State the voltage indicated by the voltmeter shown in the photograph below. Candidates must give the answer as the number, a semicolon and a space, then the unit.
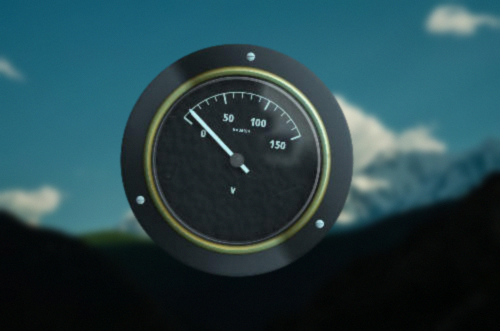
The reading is 10; V
